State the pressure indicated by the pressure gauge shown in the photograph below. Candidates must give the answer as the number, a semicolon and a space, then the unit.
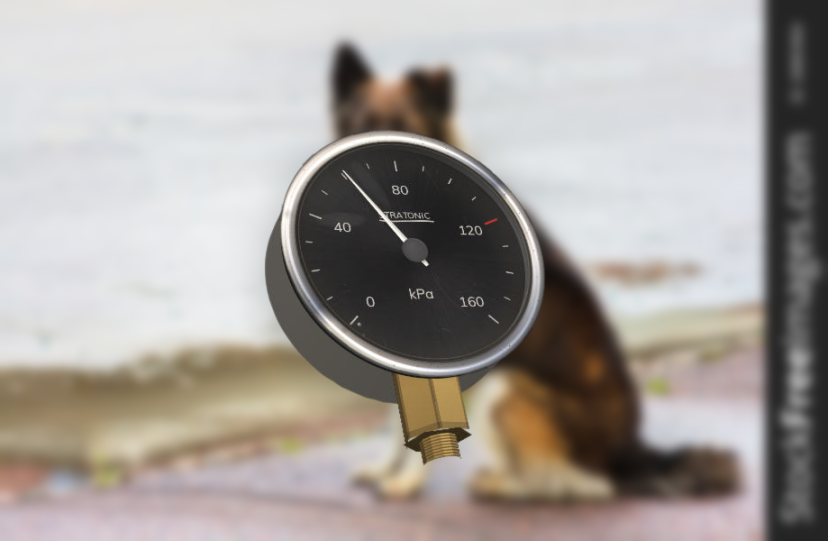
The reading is 60; kPa
